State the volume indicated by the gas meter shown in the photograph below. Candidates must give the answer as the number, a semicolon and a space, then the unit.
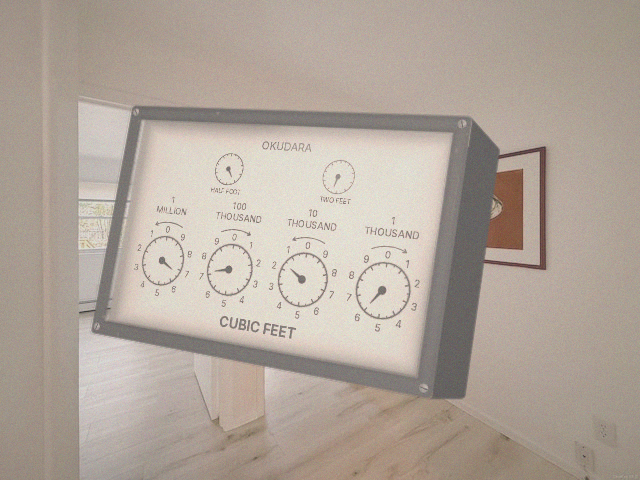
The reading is 671600; ft³
